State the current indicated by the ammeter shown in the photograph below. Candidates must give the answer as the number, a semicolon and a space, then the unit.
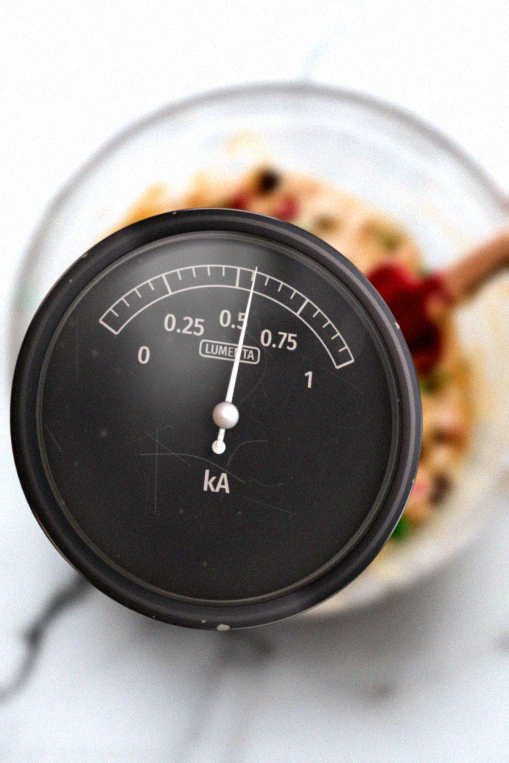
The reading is 0.55; kA
